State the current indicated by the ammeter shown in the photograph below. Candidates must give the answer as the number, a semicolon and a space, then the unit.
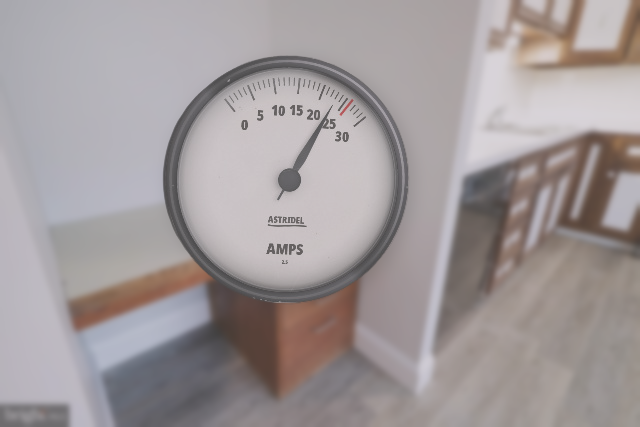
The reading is 23; A
